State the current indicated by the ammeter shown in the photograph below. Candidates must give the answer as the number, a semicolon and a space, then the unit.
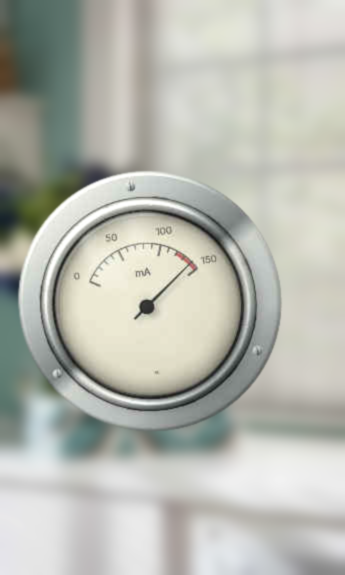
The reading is 140; mA
